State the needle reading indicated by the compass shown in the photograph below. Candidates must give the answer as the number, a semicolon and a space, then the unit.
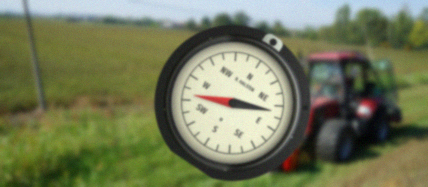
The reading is 247.5; °
